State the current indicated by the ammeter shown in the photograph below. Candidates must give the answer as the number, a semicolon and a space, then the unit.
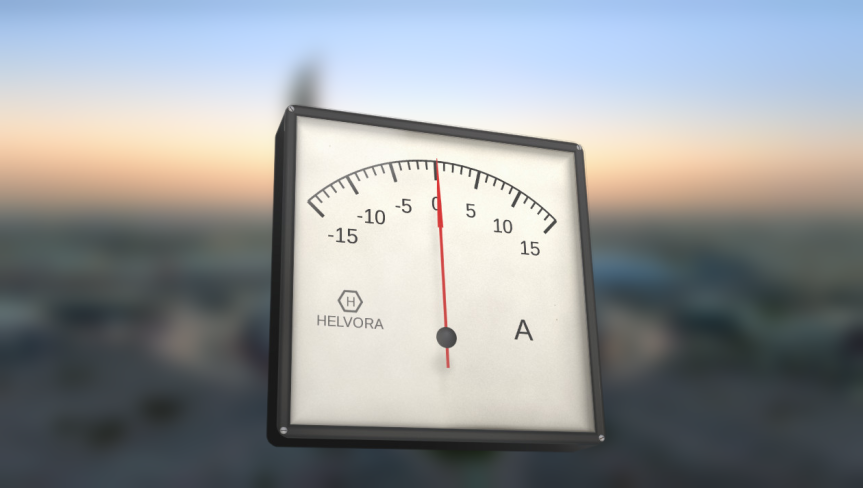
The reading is 0; A
